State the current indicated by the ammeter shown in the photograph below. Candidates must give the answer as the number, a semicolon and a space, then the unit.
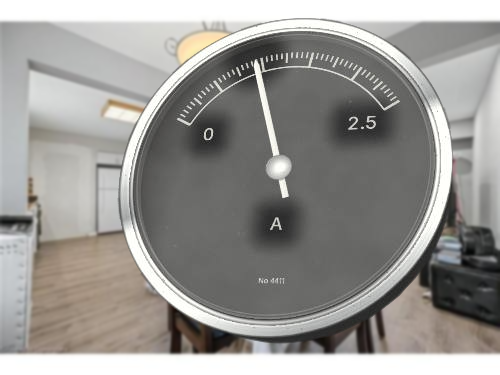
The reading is 0.95; A
